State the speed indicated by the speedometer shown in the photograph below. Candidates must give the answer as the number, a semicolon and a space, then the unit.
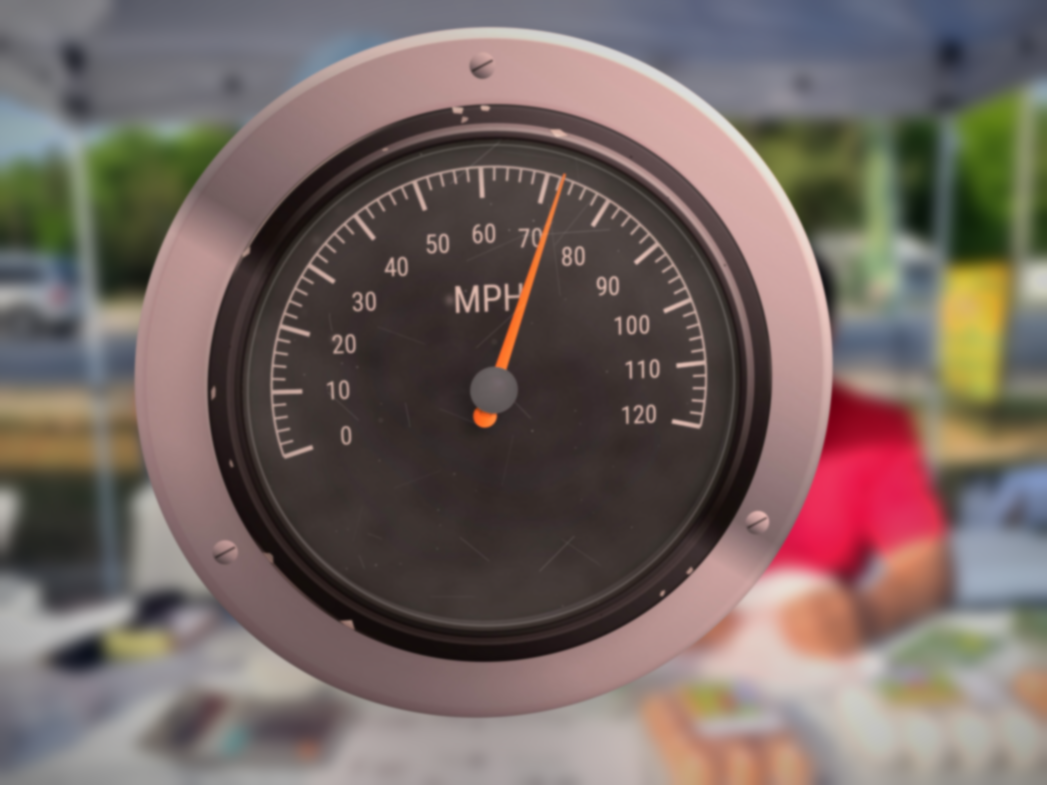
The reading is 72; mph
